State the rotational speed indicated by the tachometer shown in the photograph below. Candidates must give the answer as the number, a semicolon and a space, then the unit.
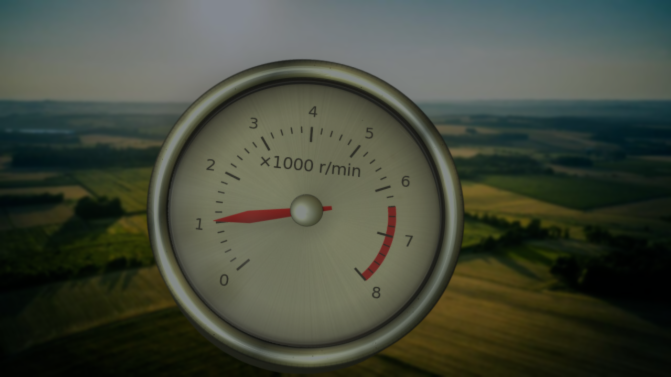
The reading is 1000; rpm
